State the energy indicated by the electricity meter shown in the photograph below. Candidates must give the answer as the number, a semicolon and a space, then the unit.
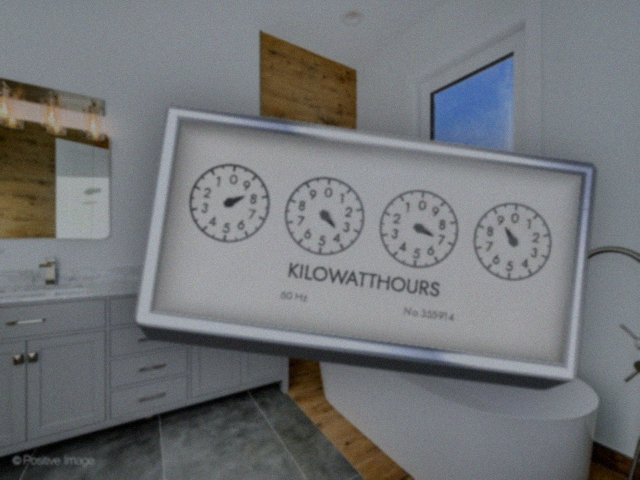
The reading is 8369; kWh
